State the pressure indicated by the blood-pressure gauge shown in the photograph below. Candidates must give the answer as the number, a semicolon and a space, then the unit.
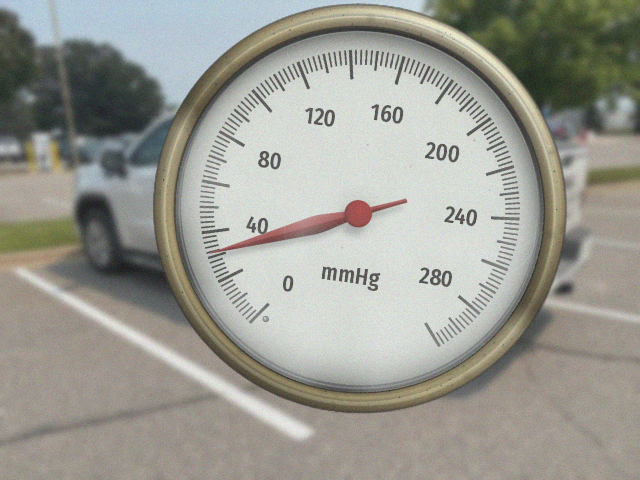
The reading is 32; mmHg
